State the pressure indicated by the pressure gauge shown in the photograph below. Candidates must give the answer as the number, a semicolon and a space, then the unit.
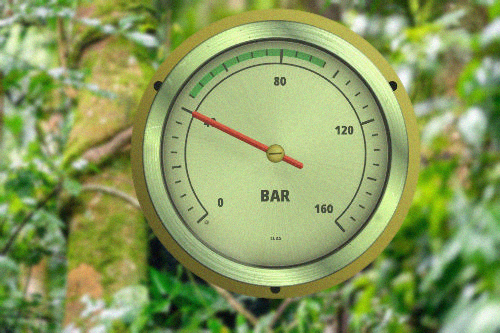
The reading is 40; bar
